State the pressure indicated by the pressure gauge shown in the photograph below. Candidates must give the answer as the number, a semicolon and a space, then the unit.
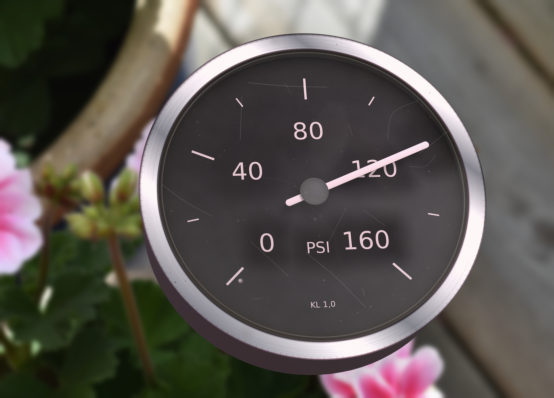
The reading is 120; psi
